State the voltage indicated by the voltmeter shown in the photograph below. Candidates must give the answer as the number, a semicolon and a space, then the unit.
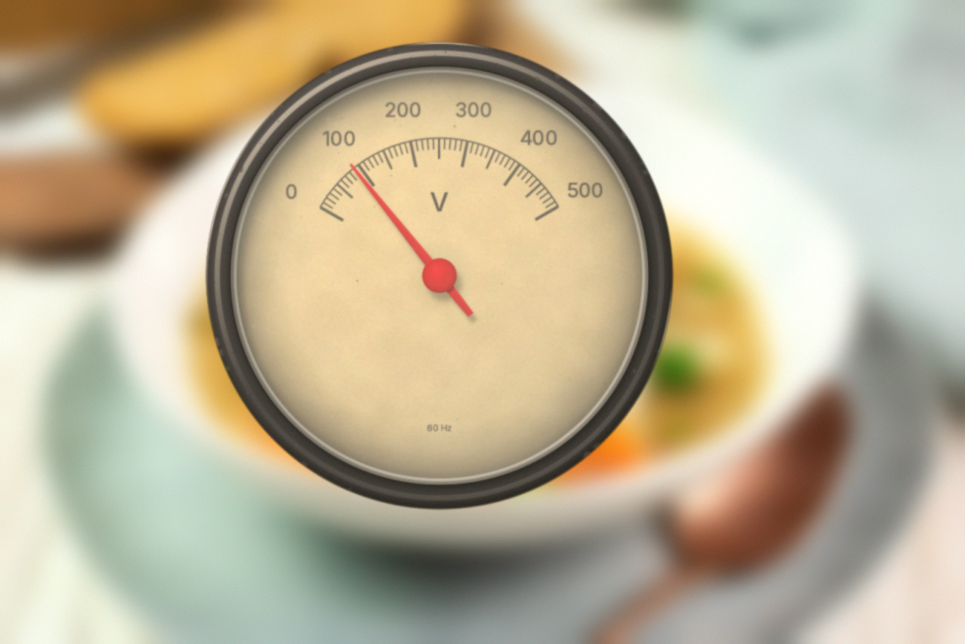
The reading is 90; V
